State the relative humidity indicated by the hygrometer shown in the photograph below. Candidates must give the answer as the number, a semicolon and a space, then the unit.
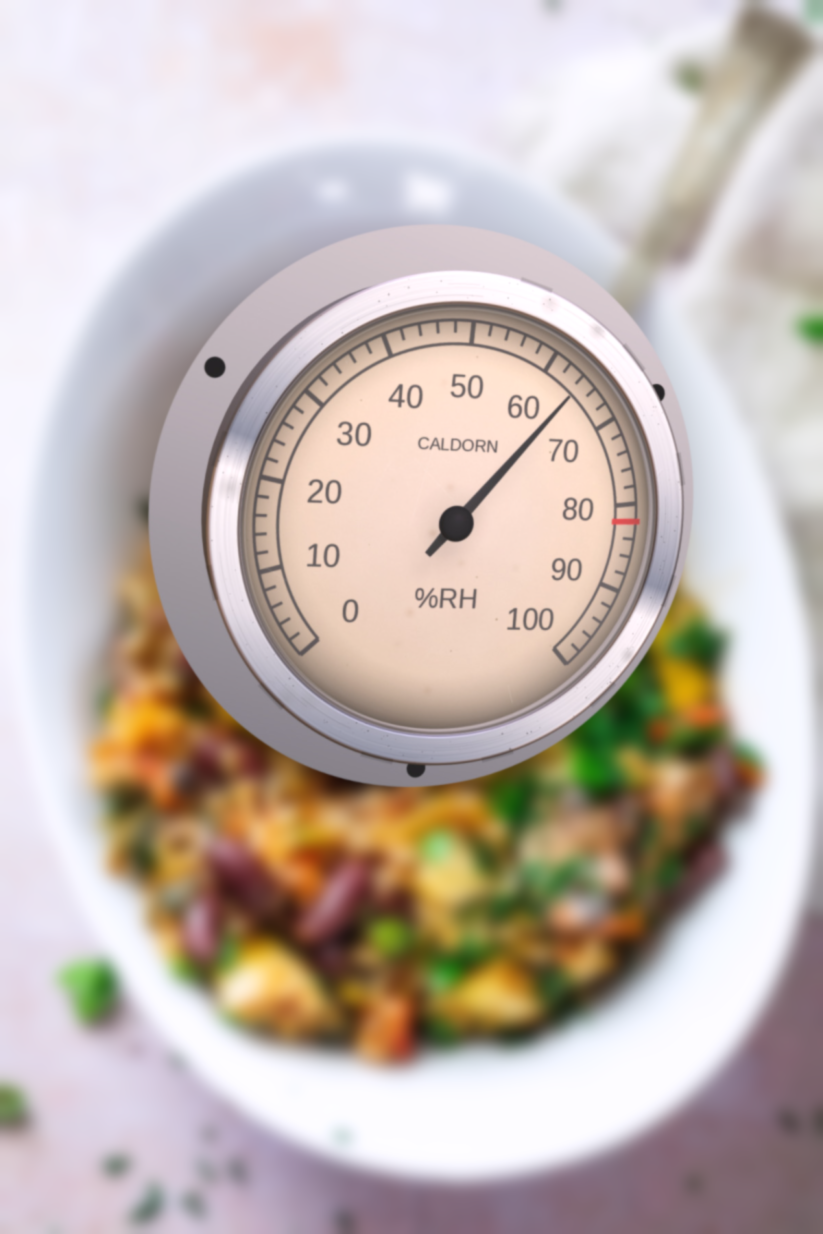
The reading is 64; %
